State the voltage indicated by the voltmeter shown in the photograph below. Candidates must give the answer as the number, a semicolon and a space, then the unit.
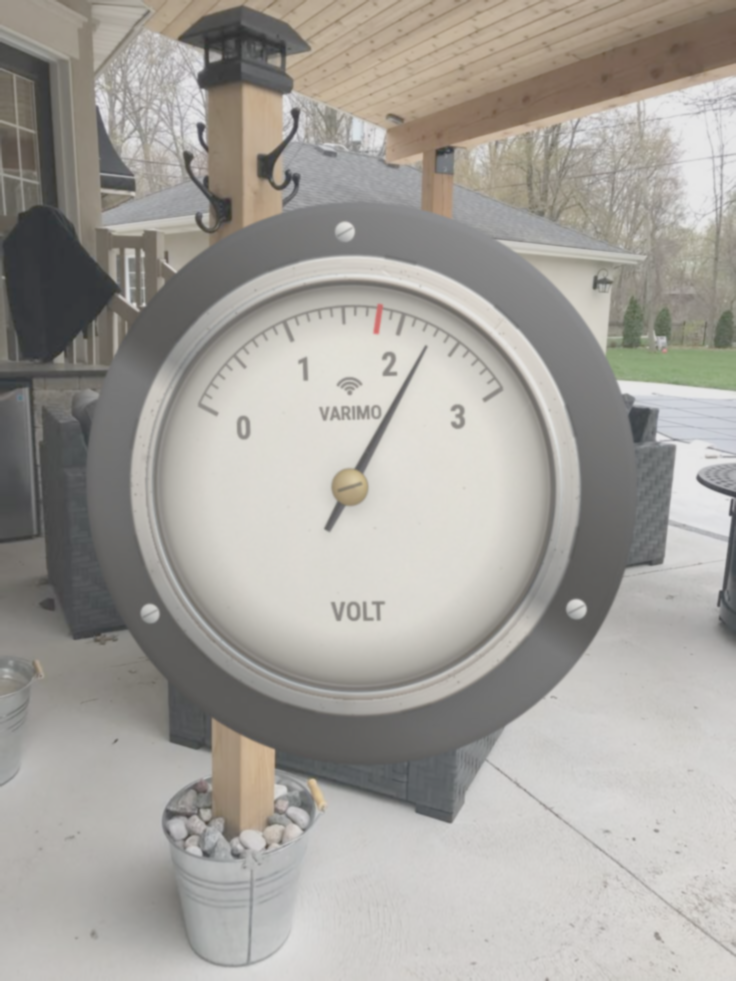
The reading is 2.3; V
